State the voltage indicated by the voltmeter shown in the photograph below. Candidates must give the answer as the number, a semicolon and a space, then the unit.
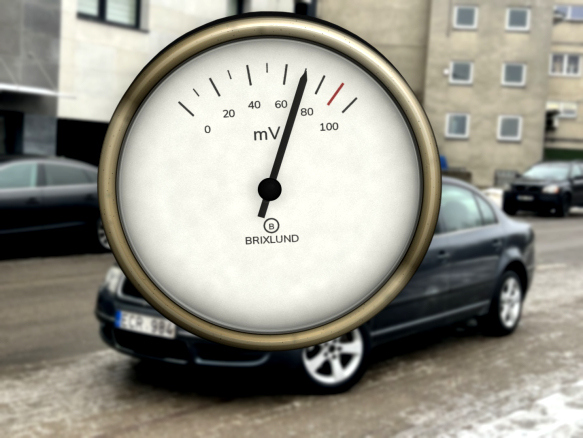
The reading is 70; mV
